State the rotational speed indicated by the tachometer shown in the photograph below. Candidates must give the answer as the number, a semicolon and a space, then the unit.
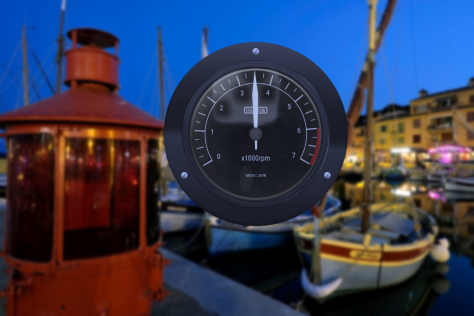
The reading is 3500; rpm
